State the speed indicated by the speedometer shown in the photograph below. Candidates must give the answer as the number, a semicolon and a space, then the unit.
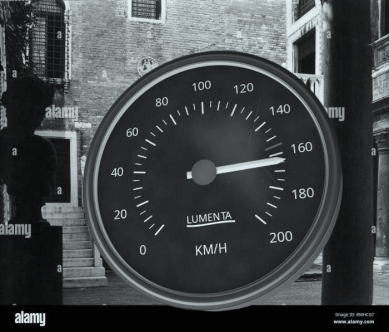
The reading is 165; km/h
